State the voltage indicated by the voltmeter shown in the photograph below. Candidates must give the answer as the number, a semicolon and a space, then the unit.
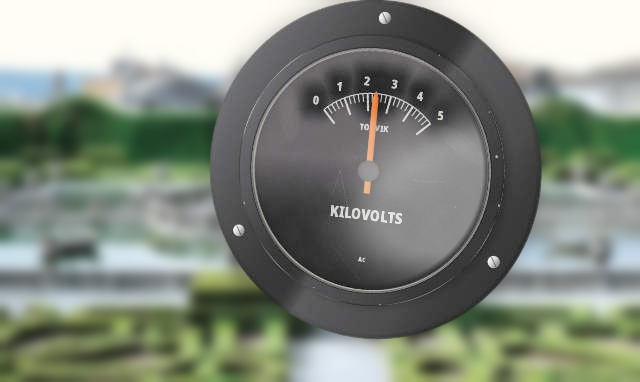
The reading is 2.4; kV
